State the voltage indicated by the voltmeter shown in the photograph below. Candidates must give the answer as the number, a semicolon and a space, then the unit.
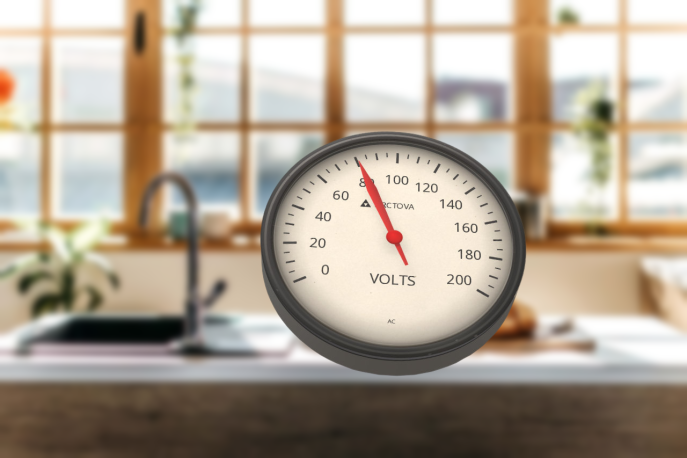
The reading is 80; V
